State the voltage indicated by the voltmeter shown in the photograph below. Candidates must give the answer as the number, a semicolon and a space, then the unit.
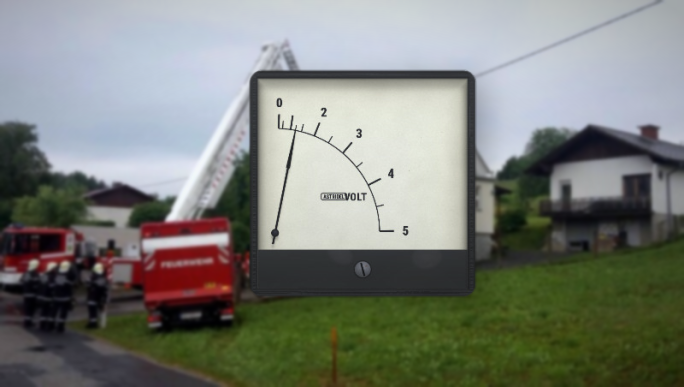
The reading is 1.25; V
